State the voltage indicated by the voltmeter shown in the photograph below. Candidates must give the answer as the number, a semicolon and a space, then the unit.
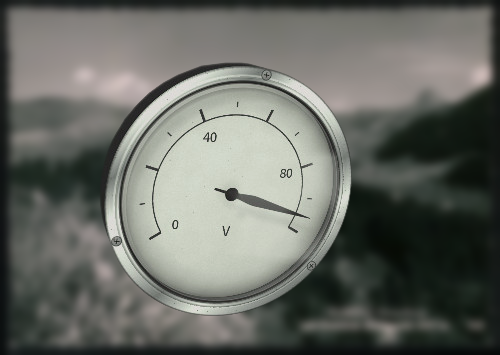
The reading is 95; V
